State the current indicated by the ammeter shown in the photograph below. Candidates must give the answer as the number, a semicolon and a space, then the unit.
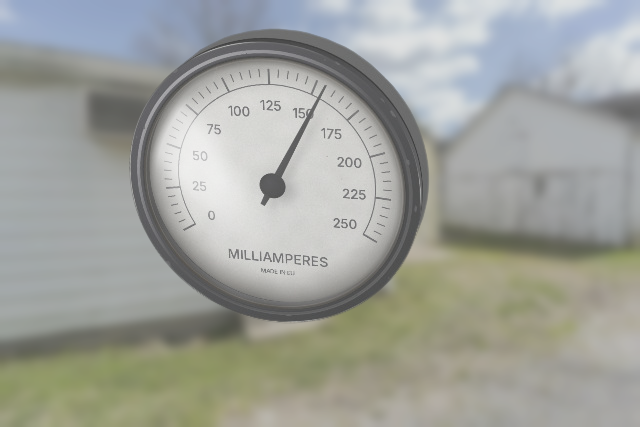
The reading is 155; mA
